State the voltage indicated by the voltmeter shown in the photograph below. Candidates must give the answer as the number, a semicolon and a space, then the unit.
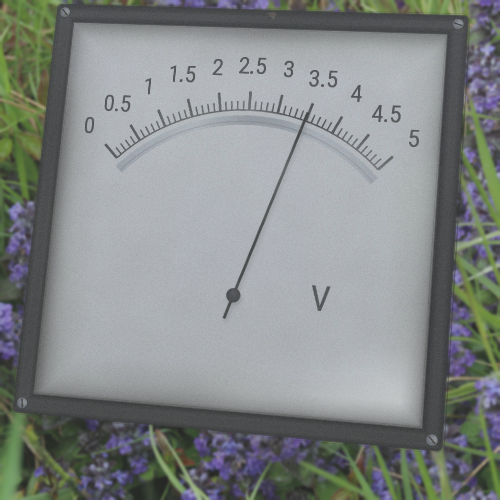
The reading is 3.5; V
